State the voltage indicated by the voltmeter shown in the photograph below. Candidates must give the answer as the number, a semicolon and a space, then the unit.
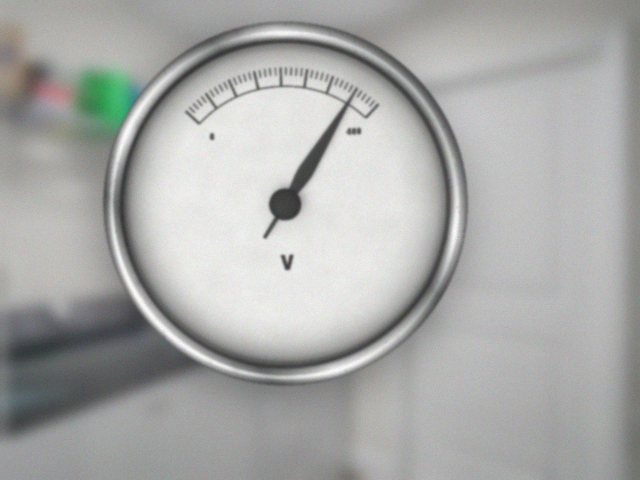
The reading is 350; V
